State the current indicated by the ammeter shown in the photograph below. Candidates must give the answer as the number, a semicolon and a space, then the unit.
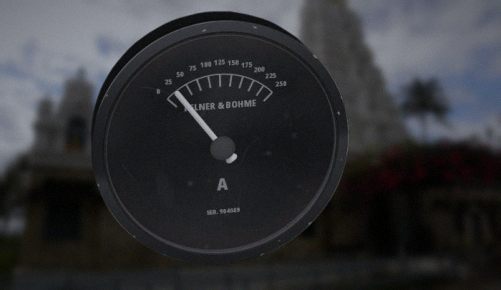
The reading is 25; A
